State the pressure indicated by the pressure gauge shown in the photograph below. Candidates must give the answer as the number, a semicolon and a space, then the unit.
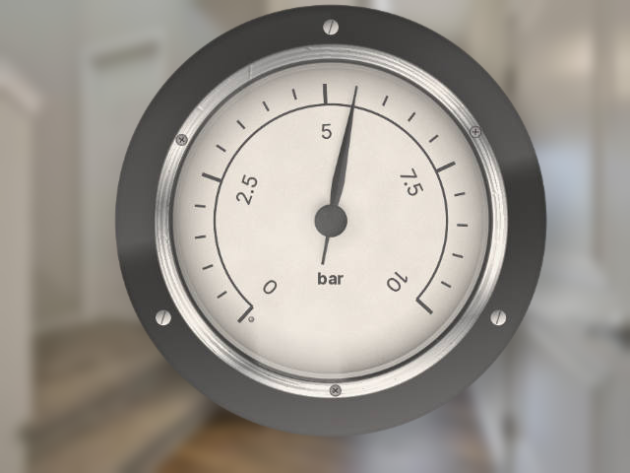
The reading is 5.5; bar
